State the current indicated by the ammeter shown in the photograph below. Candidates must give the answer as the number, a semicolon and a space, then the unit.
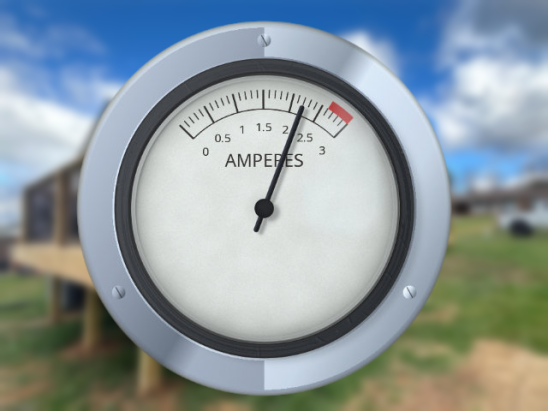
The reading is 2.2; A
